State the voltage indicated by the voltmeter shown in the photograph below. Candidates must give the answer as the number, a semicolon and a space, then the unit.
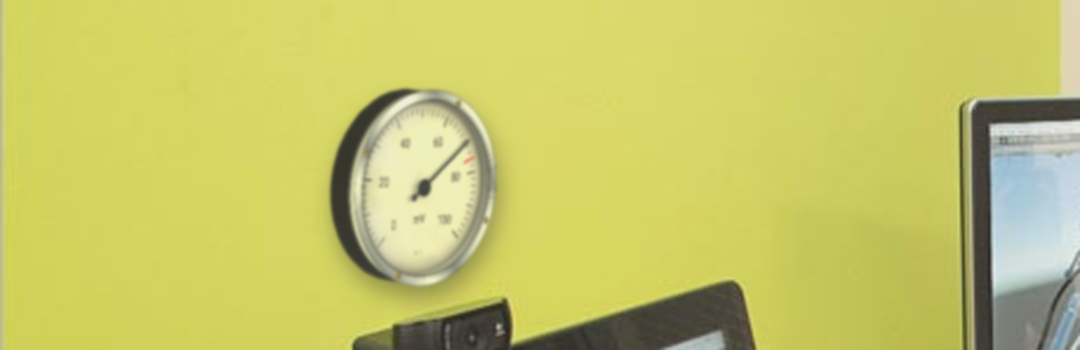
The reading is 70; mV
